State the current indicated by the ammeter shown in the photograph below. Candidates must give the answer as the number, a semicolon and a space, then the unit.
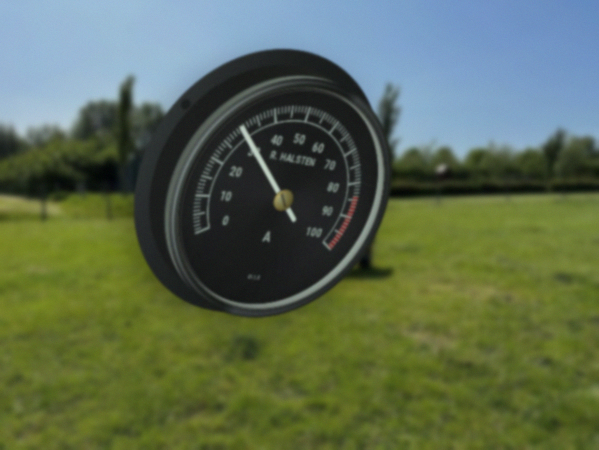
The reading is 30; A
